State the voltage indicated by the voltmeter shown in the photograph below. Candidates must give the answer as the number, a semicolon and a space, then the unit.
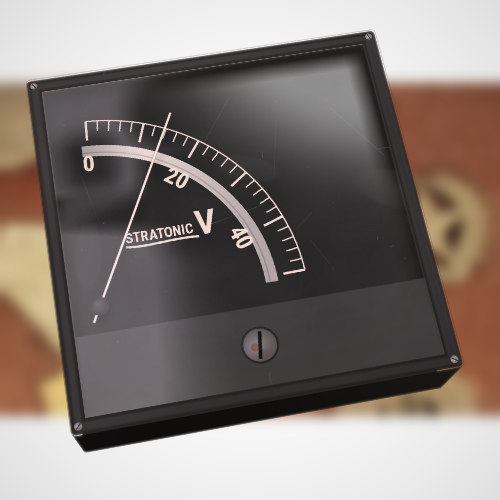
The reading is 14; V
